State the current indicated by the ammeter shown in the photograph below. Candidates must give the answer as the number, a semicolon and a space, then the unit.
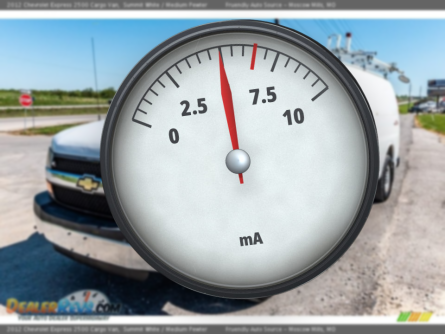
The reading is 5; mA
